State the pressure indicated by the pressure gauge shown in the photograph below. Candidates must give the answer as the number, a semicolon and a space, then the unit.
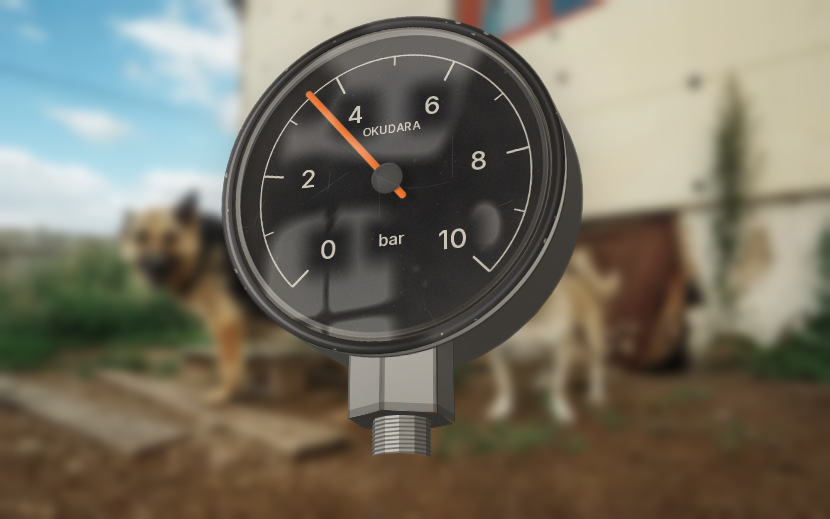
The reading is 3.5; bar
